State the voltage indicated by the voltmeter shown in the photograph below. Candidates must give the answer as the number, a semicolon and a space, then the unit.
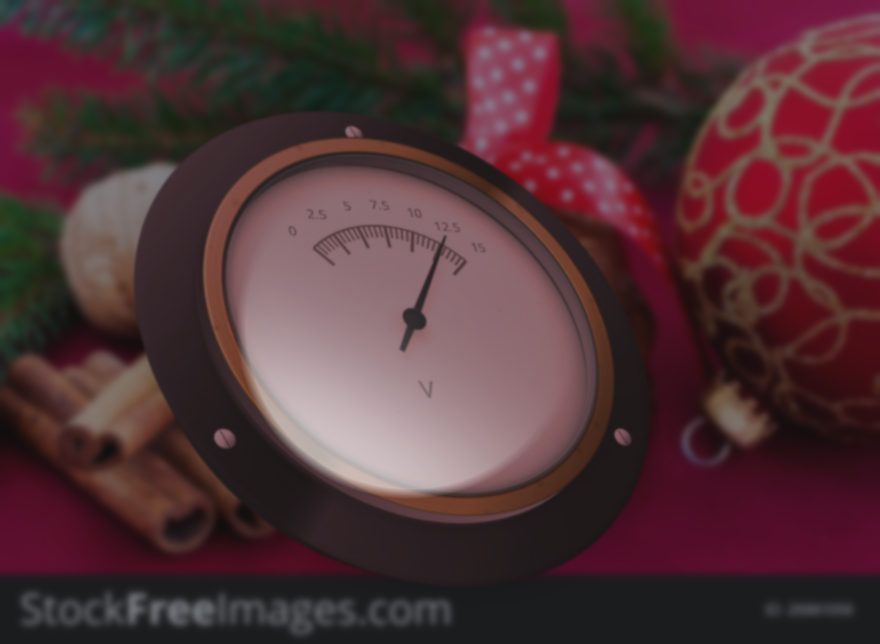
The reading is 12.5; V
